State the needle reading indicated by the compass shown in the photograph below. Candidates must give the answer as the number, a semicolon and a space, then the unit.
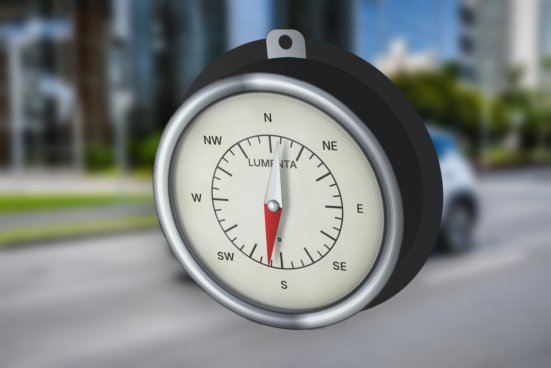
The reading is 190; °
